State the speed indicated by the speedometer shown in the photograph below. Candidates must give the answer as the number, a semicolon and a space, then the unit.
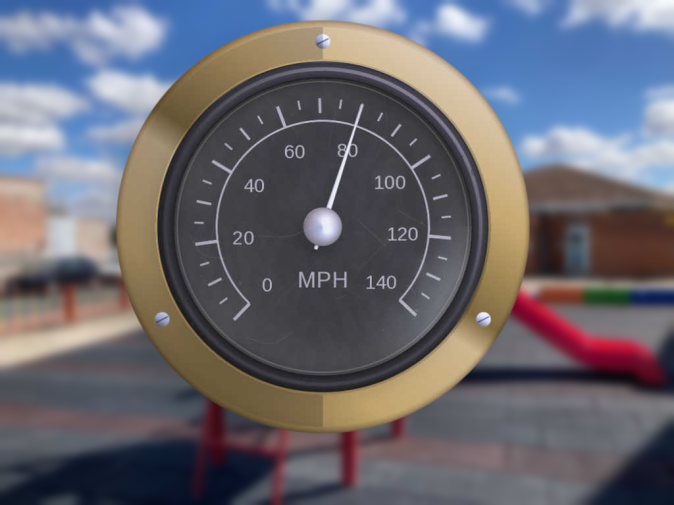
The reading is 80; mph
